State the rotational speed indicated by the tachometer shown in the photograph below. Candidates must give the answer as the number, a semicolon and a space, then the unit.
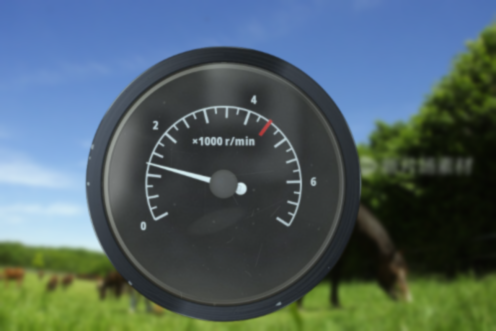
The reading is 1250; rpm
